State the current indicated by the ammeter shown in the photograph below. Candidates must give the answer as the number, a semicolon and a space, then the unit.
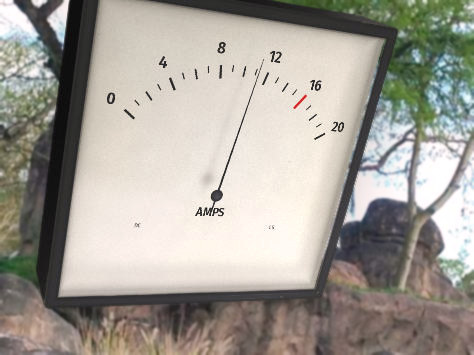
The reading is 11; A
